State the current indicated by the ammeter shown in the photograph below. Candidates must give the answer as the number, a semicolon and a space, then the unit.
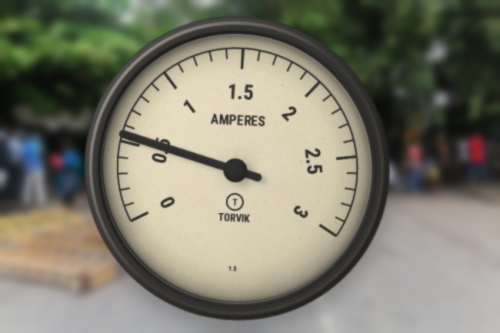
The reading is 0.55; A
